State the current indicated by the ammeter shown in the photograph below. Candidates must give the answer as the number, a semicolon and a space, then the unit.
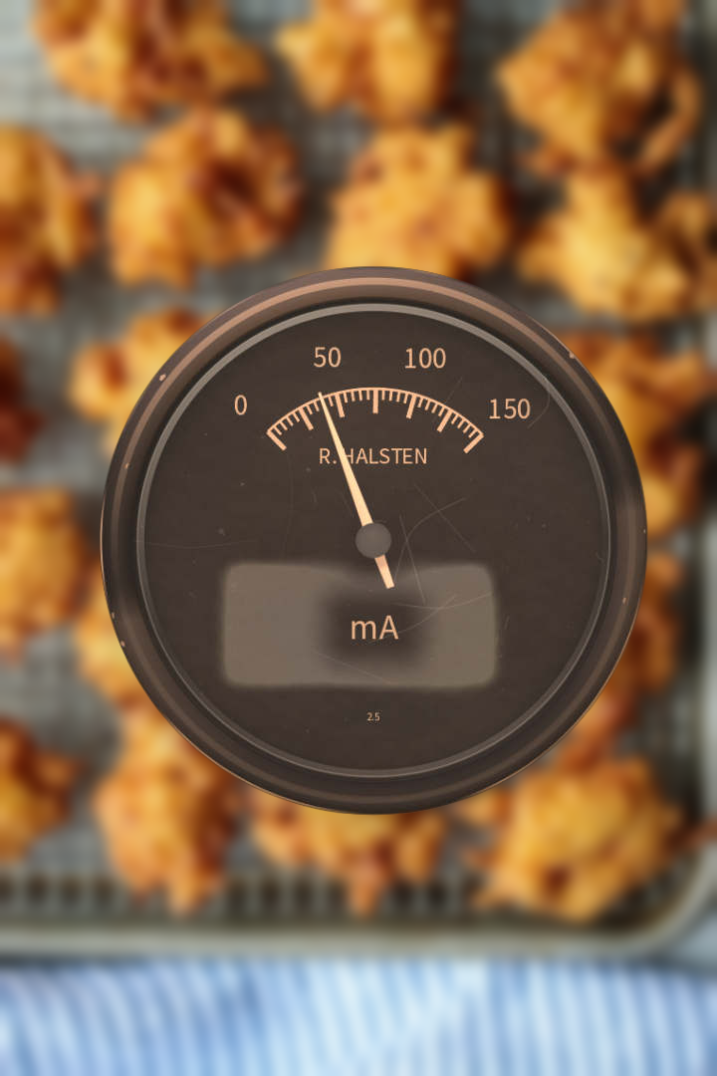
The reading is 40; mA
